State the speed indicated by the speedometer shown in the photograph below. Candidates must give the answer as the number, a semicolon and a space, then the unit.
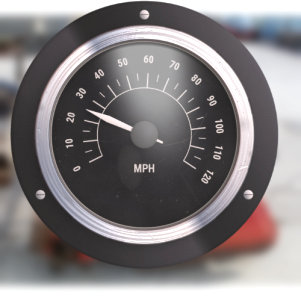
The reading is 25; mph
